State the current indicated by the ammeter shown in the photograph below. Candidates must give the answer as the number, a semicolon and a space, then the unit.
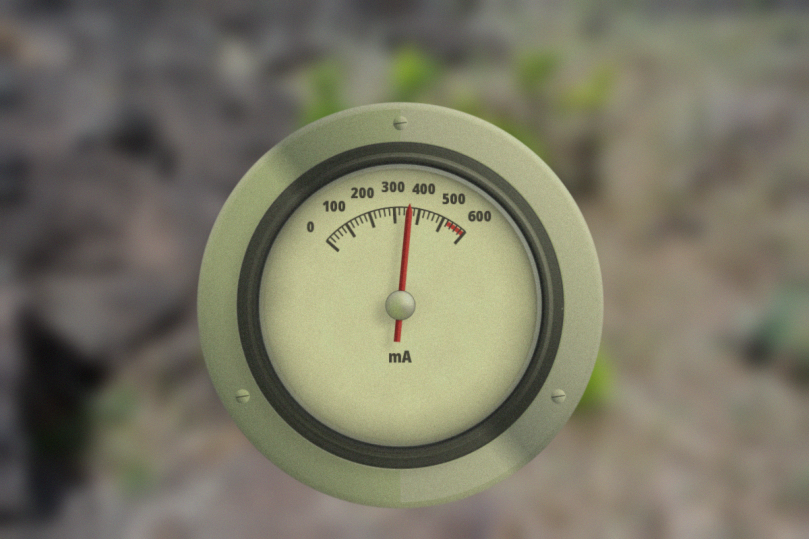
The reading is 360; mA
